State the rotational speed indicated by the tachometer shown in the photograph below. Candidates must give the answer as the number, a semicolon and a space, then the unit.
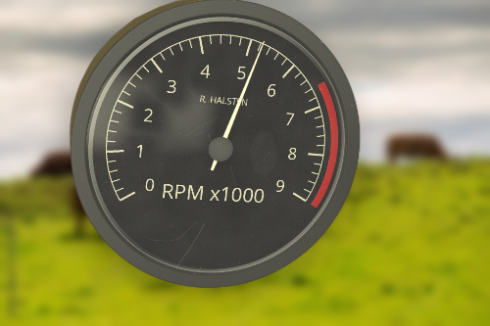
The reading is 5200; rpm
